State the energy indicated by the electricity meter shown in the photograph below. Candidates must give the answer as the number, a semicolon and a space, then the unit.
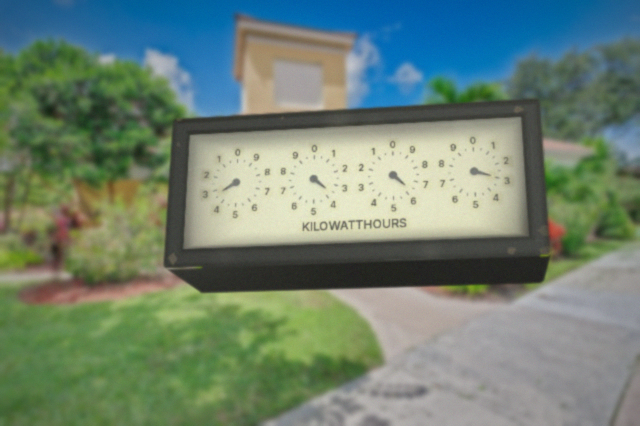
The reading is 3363; kWh
